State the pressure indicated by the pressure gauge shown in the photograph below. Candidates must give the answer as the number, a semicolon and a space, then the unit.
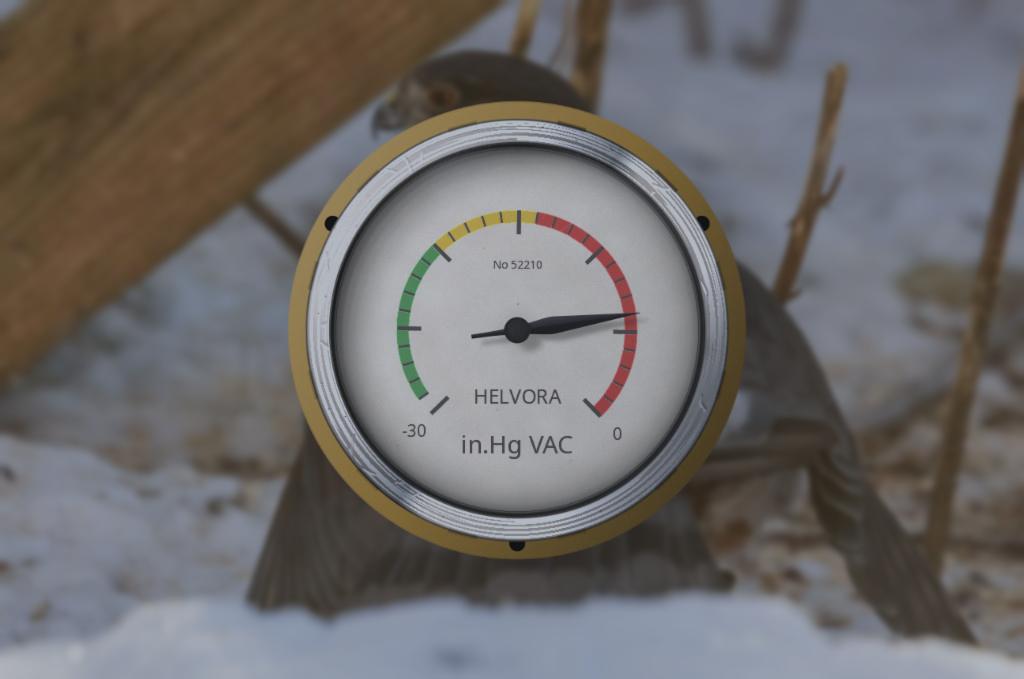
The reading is -6; inHg
